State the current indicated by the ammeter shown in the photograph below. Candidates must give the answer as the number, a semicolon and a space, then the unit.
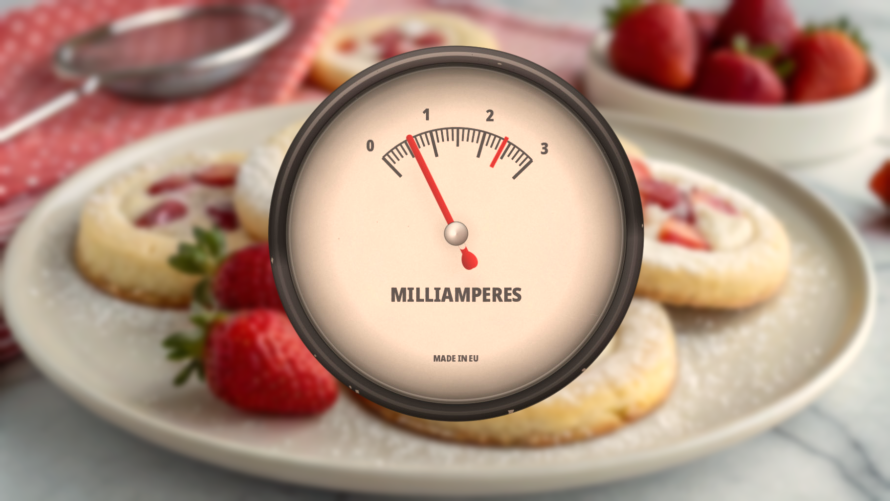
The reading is 0.6; mA
